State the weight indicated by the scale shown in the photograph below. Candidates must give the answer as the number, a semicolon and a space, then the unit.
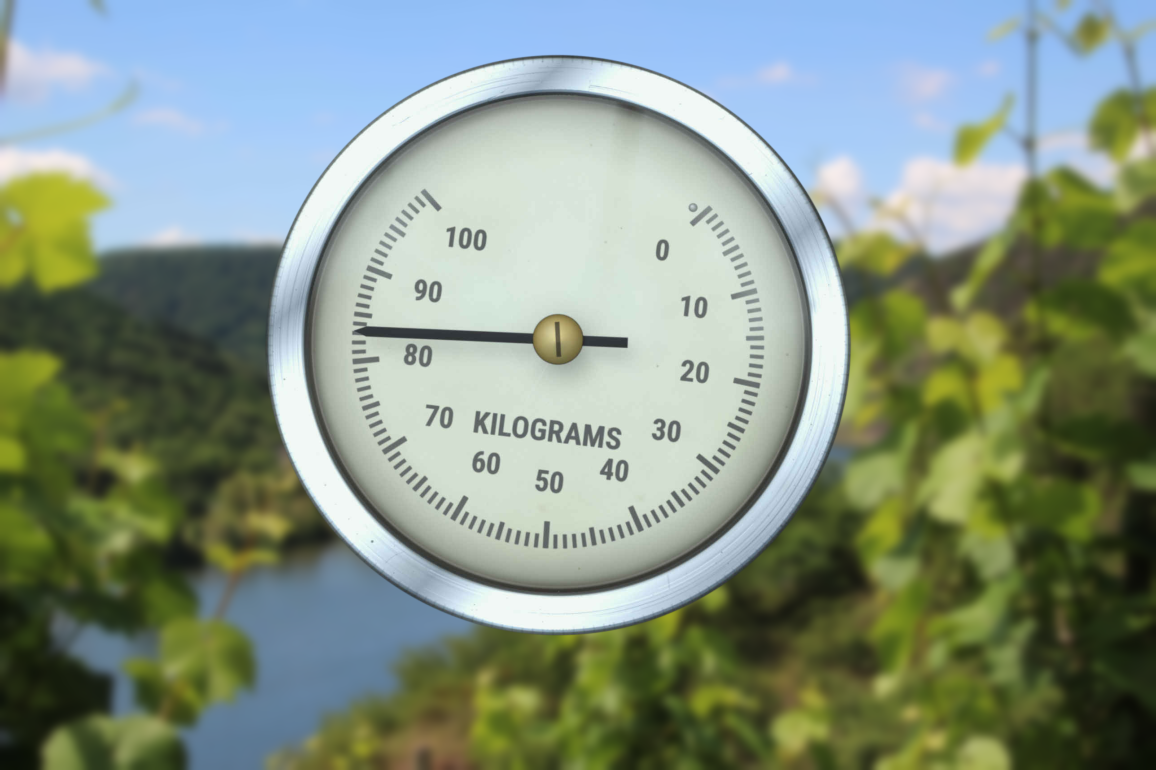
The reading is 83; kg
